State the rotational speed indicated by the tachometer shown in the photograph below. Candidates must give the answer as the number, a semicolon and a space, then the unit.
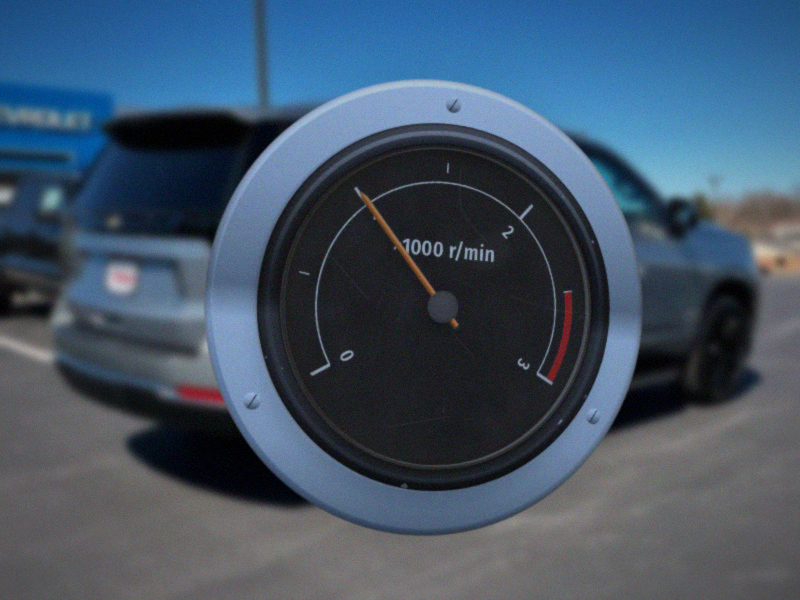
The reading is 1000; rpm
